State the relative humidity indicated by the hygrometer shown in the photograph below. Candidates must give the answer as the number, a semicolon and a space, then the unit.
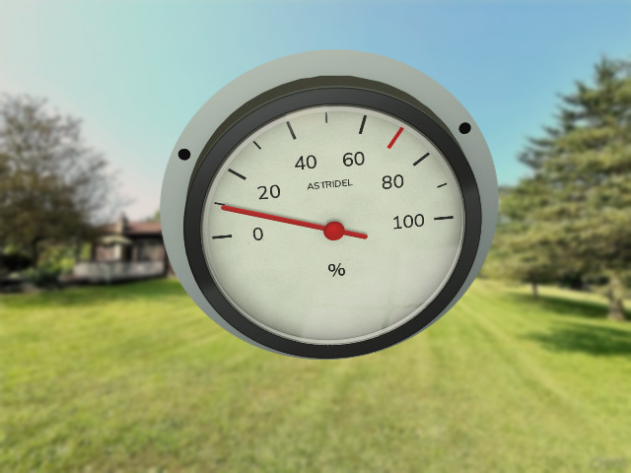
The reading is 10; %
